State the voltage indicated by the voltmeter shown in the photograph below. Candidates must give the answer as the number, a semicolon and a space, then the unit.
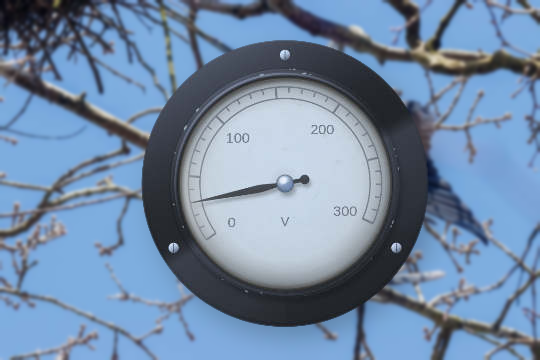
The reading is 30; V
